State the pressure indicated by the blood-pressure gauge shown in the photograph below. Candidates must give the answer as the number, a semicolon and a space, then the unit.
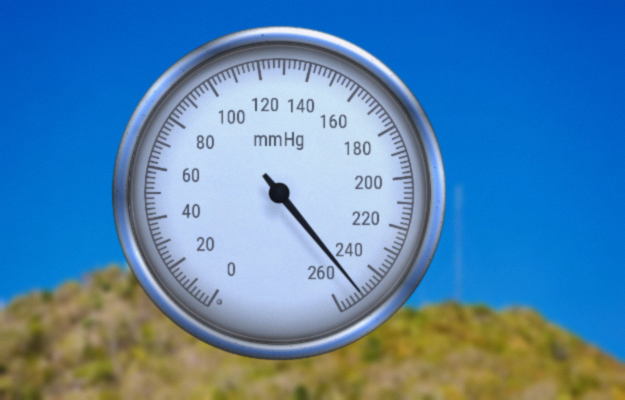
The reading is 250; mmHg
